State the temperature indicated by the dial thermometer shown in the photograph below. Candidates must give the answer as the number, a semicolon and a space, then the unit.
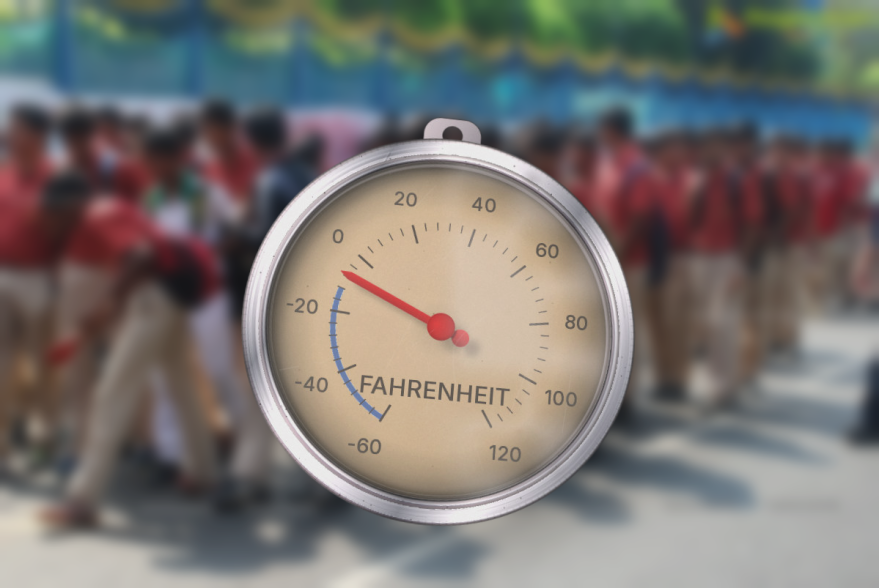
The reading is -8; °F
